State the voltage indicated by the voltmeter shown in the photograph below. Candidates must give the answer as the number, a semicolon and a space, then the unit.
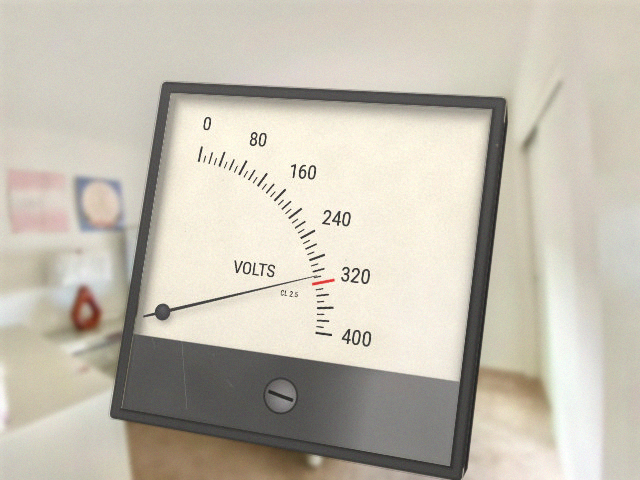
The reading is 310; V
